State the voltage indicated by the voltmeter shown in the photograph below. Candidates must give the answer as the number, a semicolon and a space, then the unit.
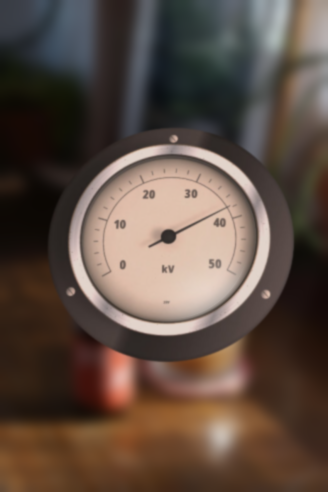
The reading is 38; kV
